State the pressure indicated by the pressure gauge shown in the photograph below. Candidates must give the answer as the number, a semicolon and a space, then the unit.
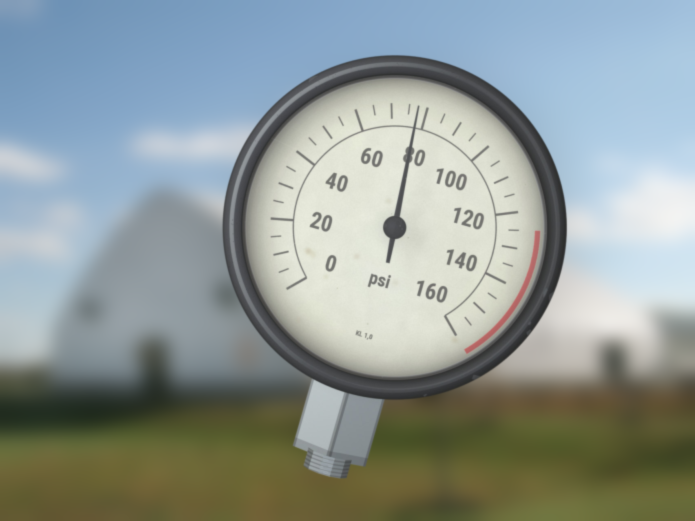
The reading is 77.5; psi
